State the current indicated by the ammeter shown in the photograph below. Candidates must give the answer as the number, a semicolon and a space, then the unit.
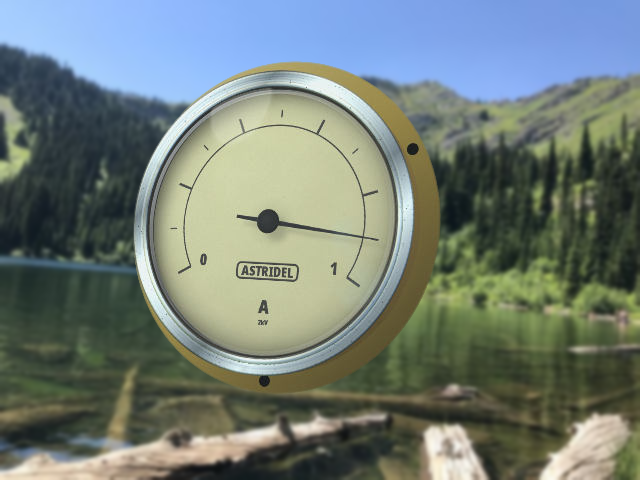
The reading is 0.9; A
